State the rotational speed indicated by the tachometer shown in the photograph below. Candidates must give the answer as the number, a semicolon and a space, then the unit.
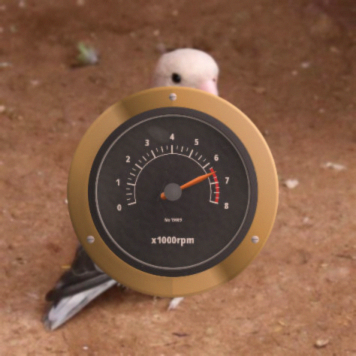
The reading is 6500; rpm
